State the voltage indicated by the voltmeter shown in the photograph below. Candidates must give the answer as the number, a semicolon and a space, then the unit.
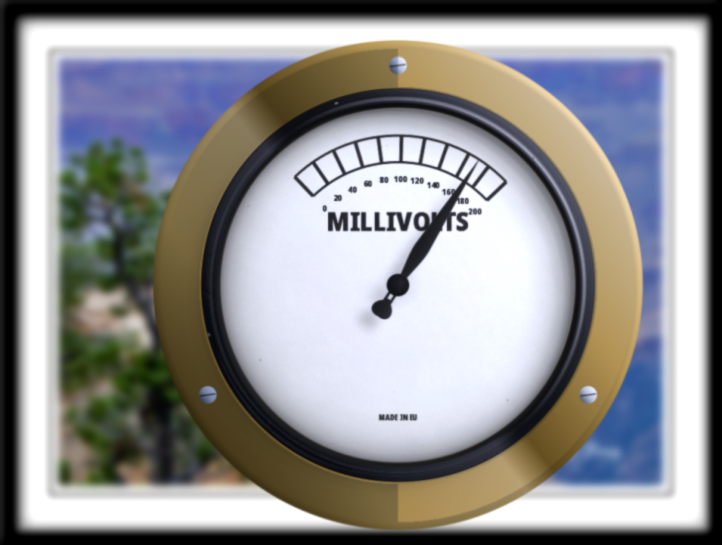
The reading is 170; mV
